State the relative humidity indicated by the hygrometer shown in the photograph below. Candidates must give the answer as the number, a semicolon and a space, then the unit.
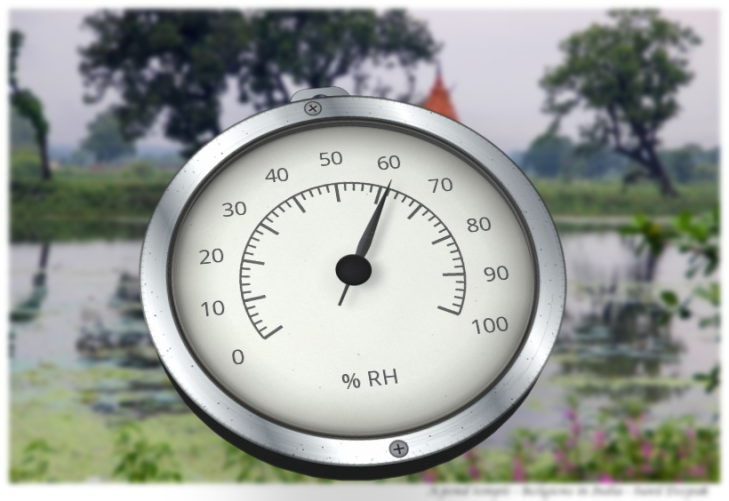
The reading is 62; %
